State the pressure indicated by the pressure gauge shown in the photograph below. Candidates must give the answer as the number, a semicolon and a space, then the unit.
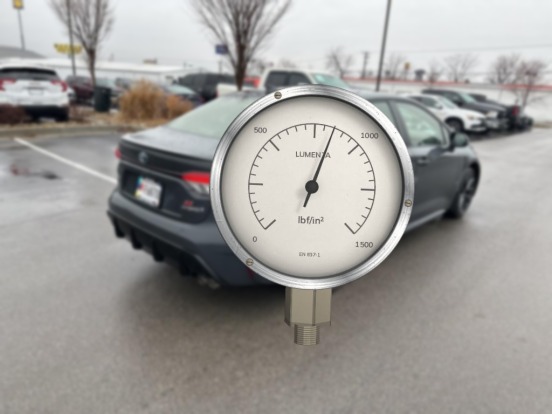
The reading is 850; psi
